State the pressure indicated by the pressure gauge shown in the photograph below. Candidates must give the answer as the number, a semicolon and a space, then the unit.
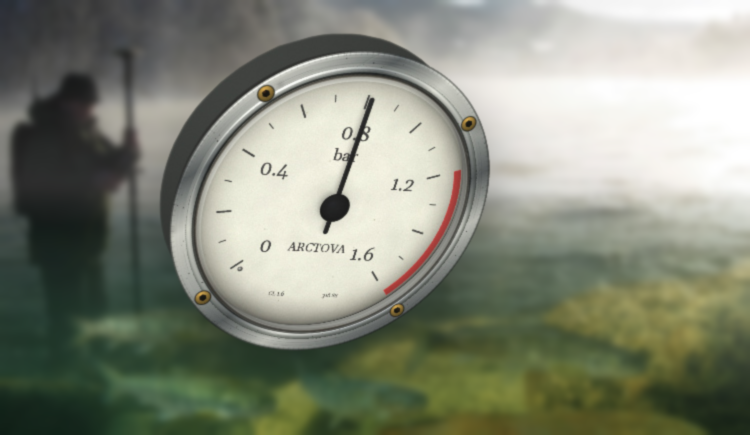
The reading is 0.8; bar
